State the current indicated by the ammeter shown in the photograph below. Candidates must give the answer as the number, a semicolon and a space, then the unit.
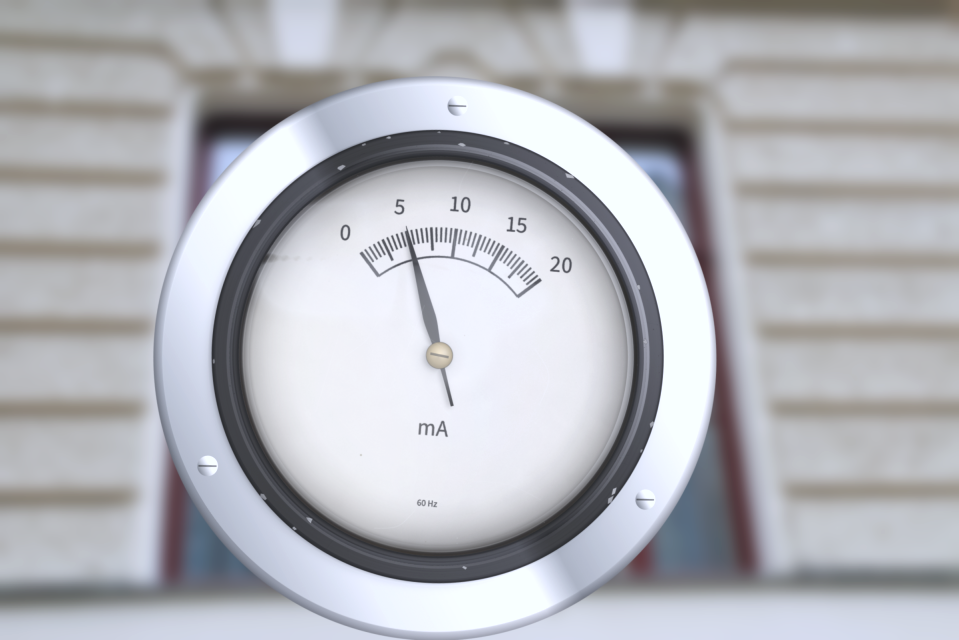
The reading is 5; mA
